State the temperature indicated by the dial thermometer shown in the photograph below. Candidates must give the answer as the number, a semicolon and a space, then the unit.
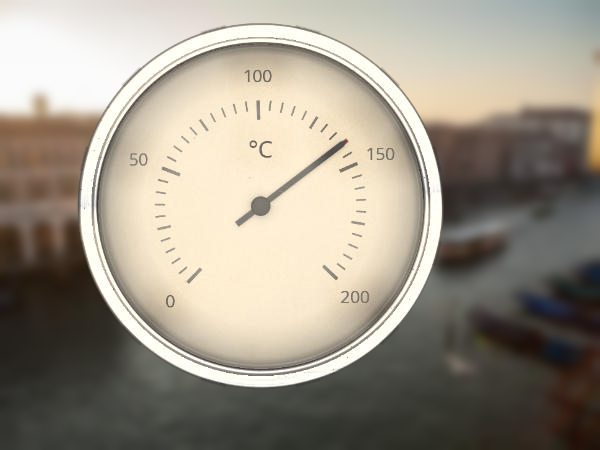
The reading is 140; °C
